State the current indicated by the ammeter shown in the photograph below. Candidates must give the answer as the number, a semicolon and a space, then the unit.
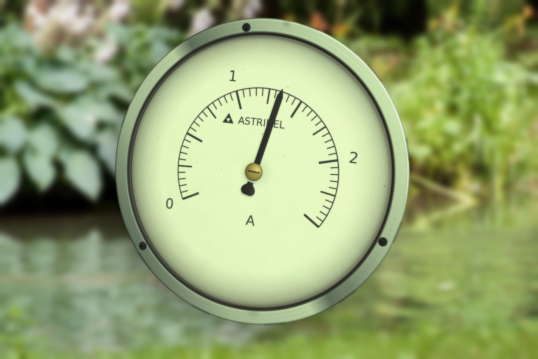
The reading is 1.35; A
